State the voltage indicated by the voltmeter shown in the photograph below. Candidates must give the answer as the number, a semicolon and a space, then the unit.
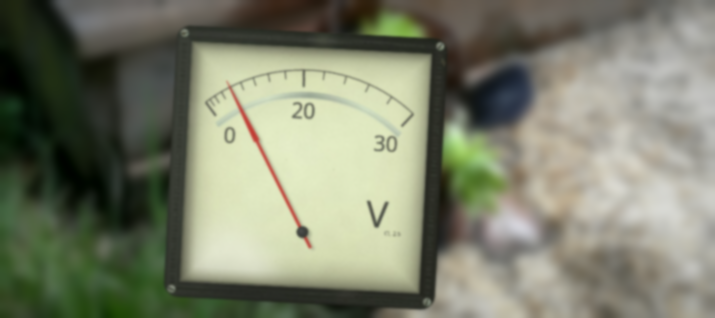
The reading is 10; V
